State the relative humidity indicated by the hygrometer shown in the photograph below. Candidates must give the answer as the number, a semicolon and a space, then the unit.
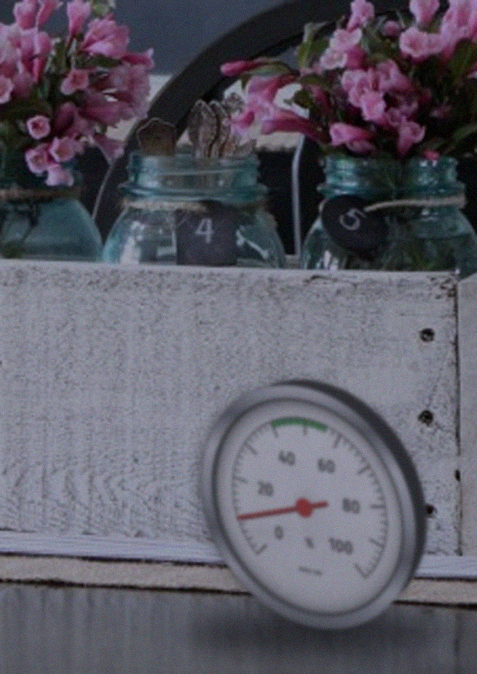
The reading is 10; %
